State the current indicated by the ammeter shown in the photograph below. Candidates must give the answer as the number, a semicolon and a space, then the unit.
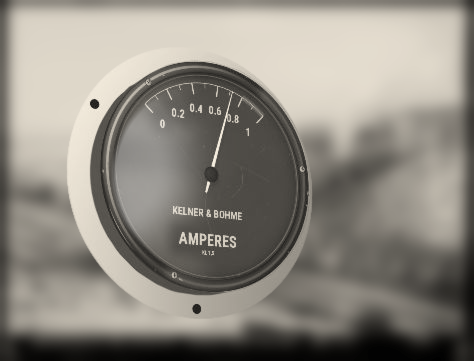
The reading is 0.7; A
